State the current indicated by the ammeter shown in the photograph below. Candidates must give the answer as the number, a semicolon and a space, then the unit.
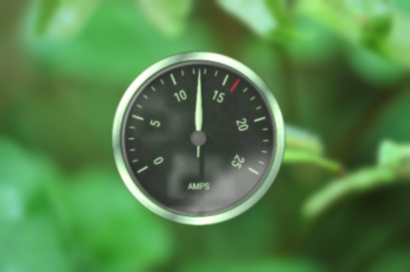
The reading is 12.5; A
